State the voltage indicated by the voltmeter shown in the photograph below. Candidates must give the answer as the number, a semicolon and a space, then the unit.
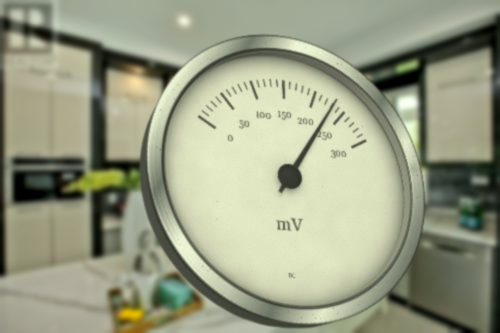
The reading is 230; mV
